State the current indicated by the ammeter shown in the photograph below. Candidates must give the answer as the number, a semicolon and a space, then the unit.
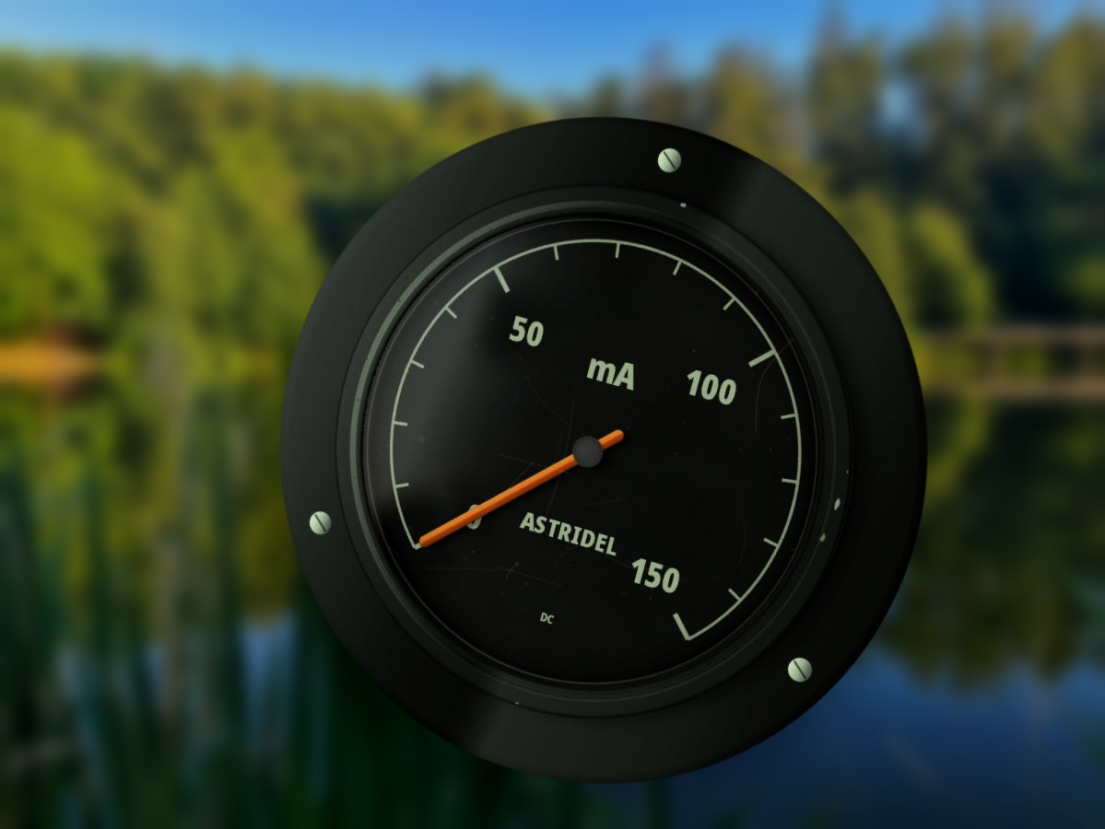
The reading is 0; mA
